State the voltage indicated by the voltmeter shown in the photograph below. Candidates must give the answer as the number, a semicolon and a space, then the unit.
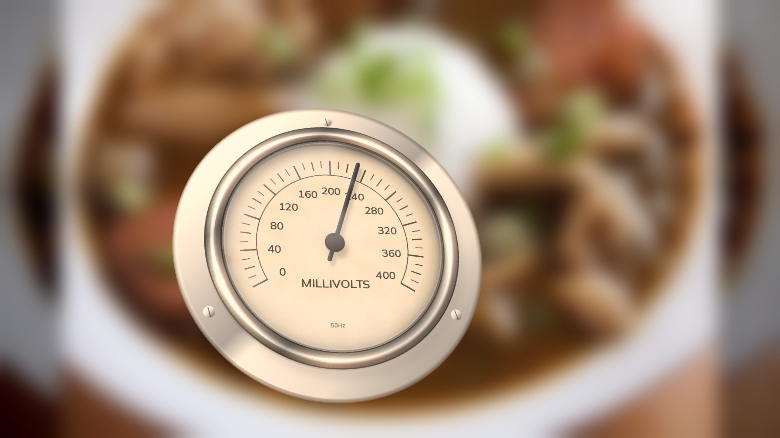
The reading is 230; mV
